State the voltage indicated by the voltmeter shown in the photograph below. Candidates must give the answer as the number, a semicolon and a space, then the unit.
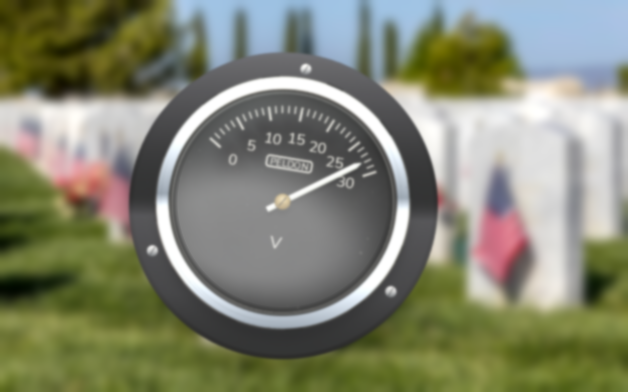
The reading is 28; V
